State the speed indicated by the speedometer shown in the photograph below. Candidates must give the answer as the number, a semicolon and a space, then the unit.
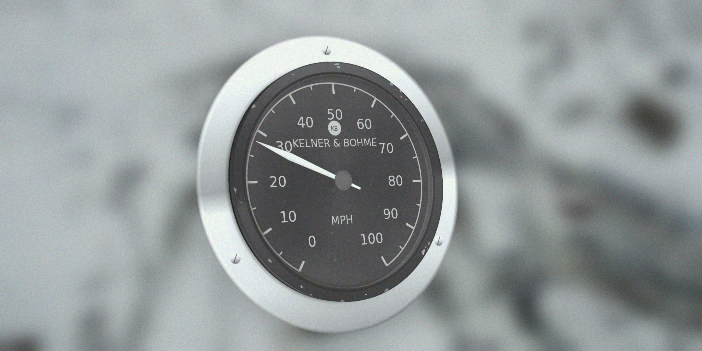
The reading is 27.5; mph
